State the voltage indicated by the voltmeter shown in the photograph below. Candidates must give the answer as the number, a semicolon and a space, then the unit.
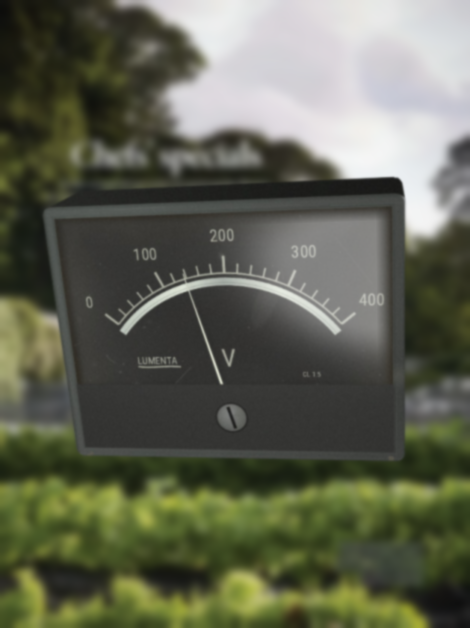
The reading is 140; V
